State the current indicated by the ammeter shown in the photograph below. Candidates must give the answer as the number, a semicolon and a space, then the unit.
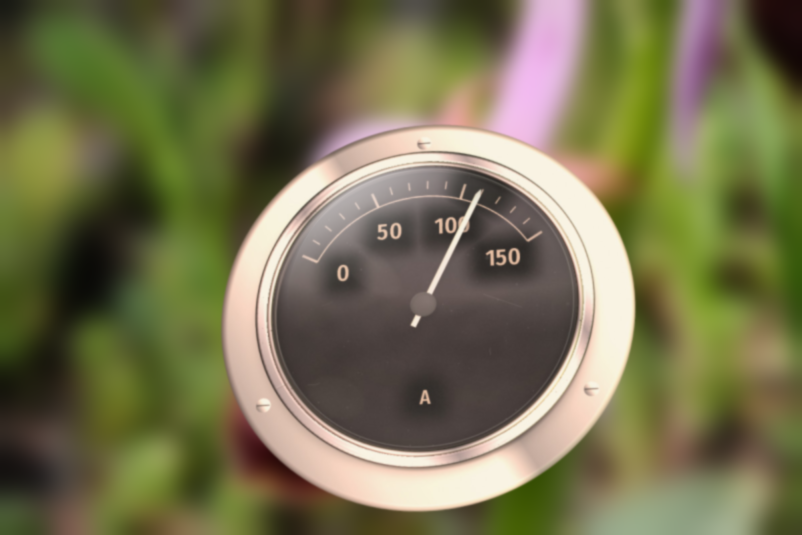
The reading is 110; A
